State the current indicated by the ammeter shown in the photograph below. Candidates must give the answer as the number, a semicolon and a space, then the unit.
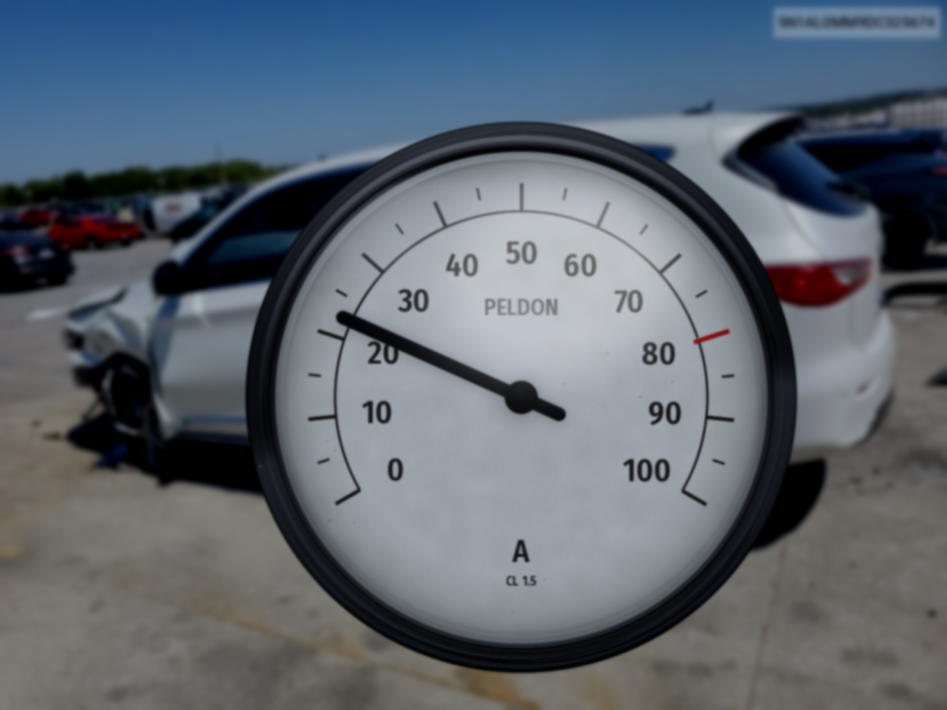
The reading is 22.5; A
